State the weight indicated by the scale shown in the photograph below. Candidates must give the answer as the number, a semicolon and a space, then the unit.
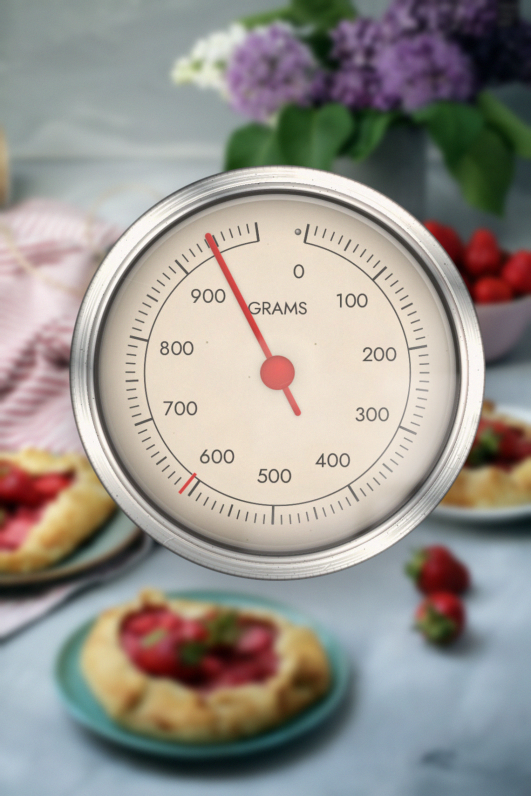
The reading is 945; g
